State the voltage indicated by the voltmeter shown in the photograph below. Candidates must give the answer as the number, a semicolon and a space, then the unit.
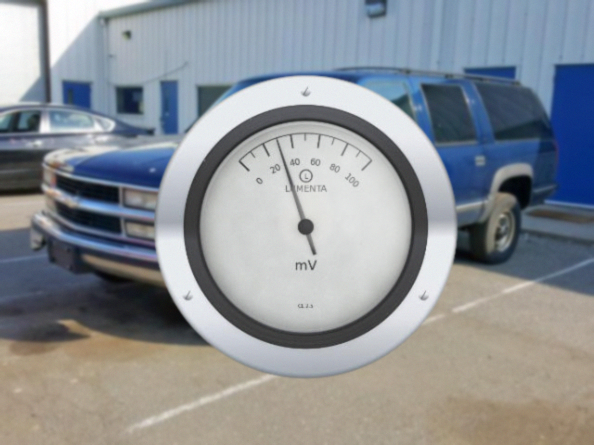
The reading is 30; mV
